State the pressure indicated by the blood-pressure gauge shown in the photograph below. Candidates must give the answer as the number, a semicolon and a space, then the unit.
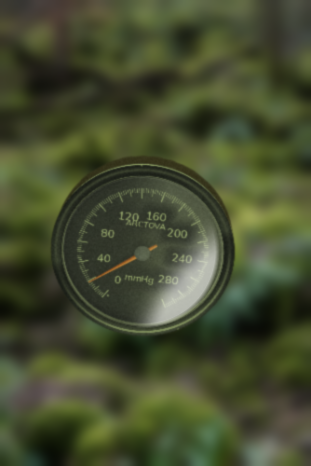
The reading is 20; mmHg
